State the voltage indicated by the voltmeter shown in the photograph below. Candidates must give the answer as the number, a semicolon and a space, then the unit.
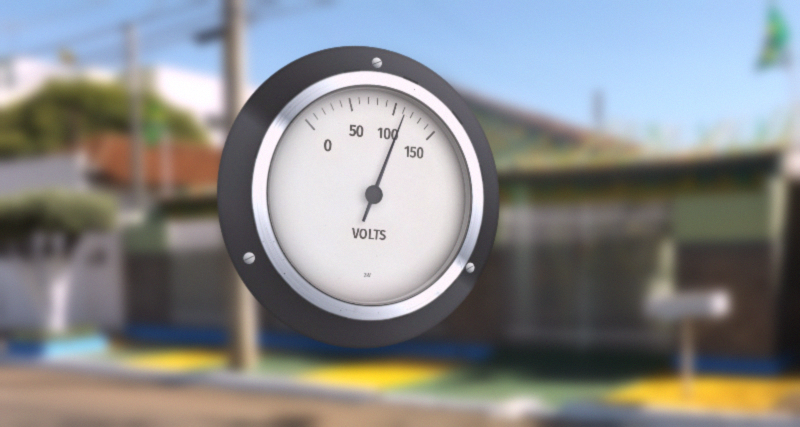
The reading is 110; V
